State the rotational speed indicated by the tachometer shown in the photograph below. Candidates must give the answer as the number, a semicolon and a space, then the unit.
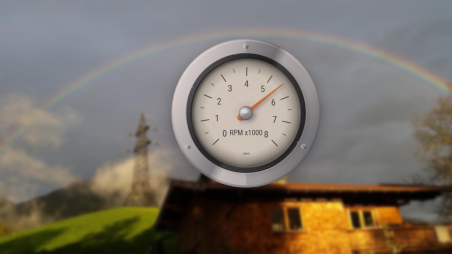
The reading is 5500; rpm
